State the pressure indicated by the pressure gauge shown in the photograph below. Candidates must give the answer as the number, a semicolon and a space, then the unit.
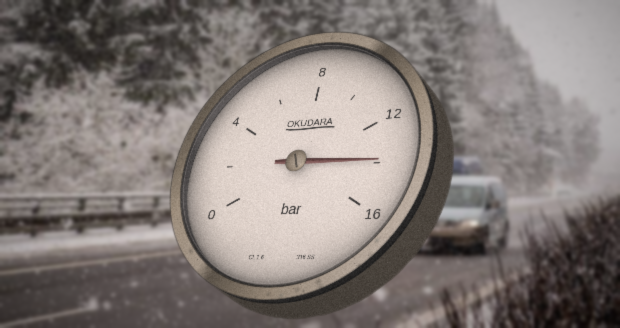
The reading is 14; bar
